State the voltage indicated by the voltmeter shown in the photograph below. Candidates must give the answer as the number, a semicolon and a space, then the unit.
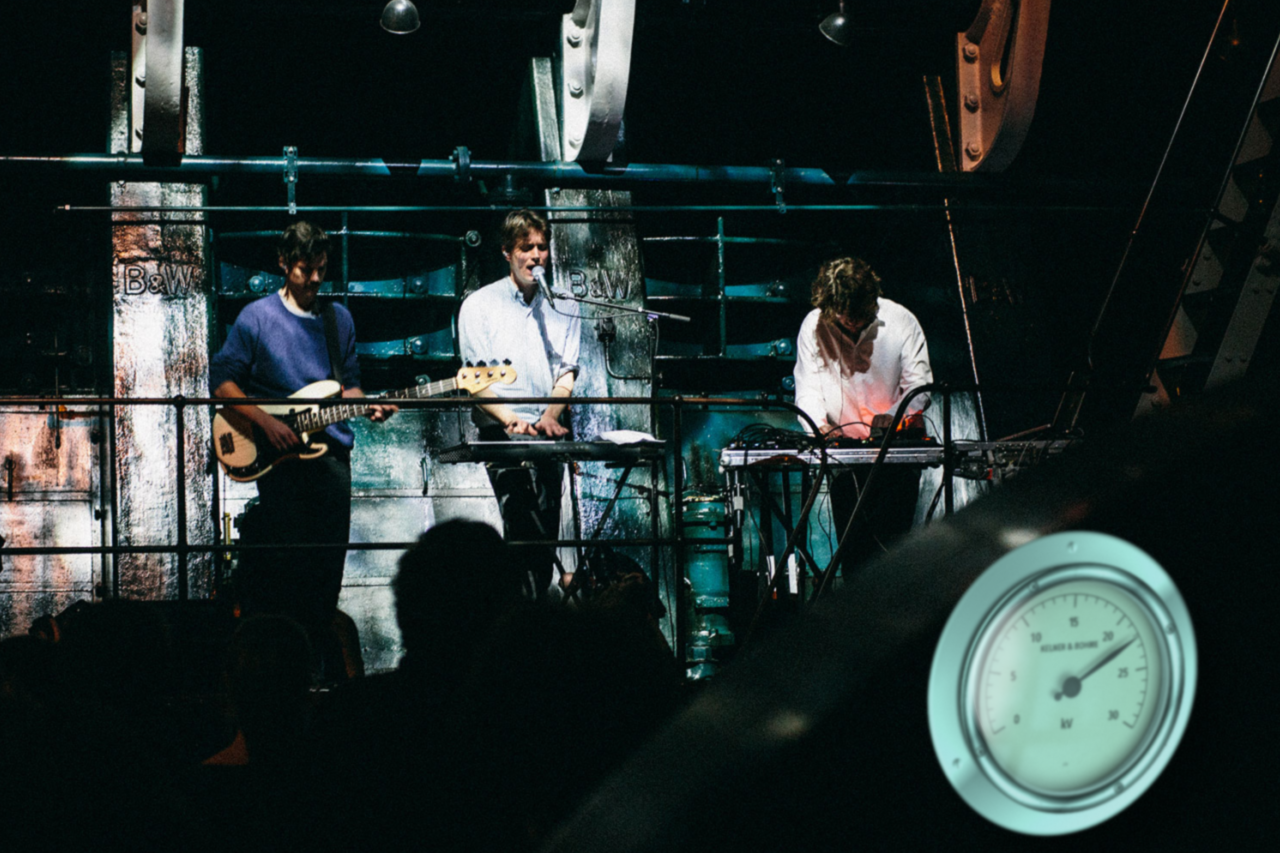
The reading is 22; kV
